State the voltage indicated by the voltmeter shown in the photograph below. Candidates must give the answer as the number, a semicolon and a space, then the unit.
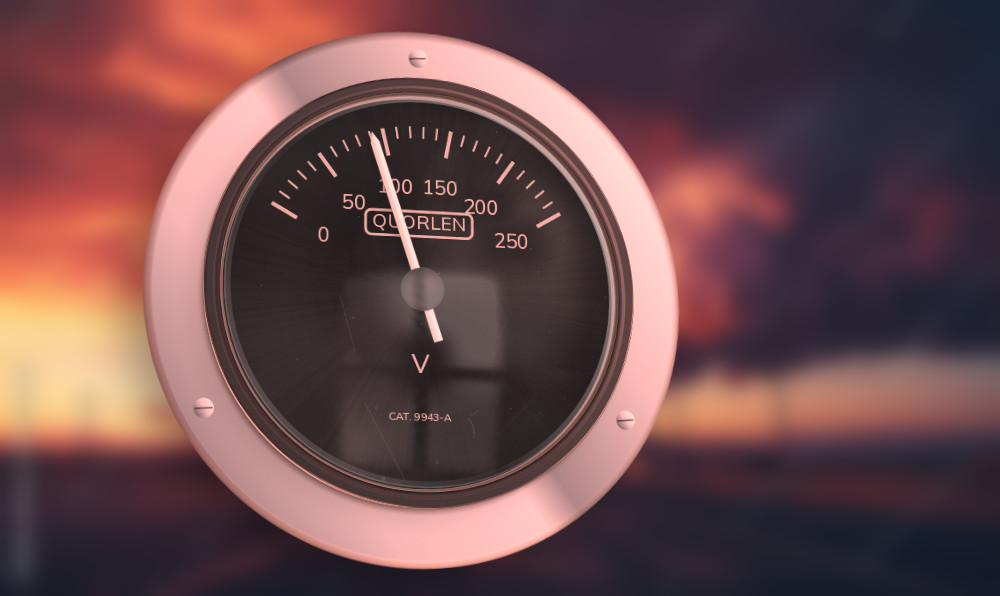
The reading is 90; V
